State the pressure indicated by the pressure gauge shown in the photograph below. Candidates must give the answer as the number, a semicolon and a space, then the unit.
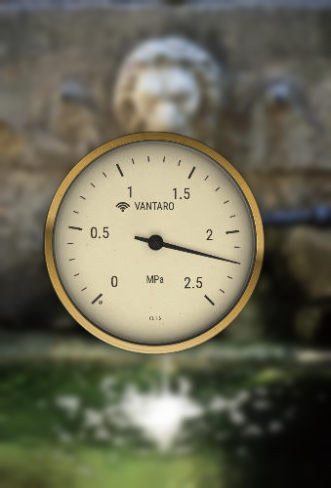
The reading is 2.2; MPa
